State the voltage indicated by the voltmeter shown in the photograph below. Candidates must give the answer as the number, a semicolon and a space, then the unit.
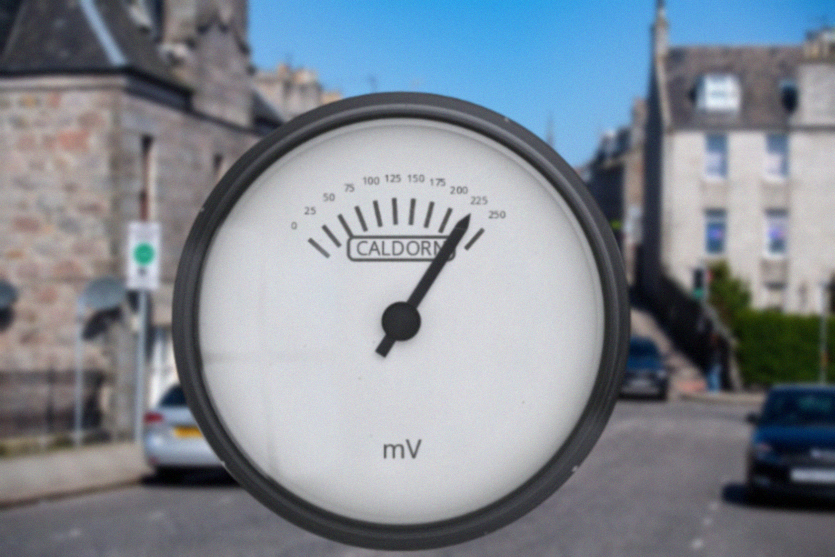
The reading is 225; mV
